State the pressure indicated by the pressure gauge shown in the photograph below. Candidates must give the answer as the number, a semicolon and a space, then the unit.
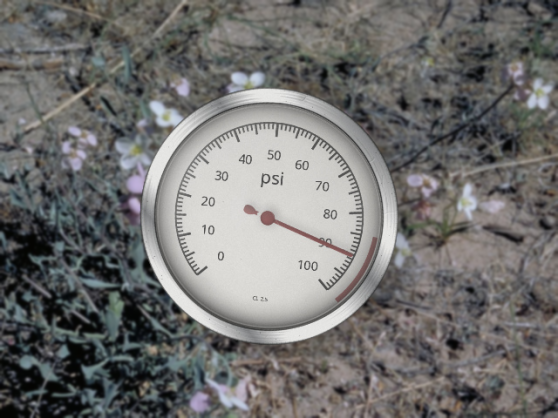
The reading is 90; psi
